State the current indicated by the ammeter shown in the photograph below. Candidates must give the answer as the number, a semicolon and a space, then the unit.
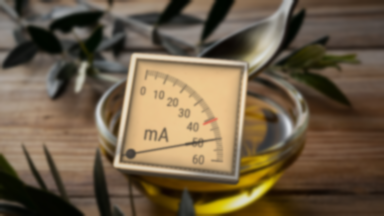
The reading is 50; mA
